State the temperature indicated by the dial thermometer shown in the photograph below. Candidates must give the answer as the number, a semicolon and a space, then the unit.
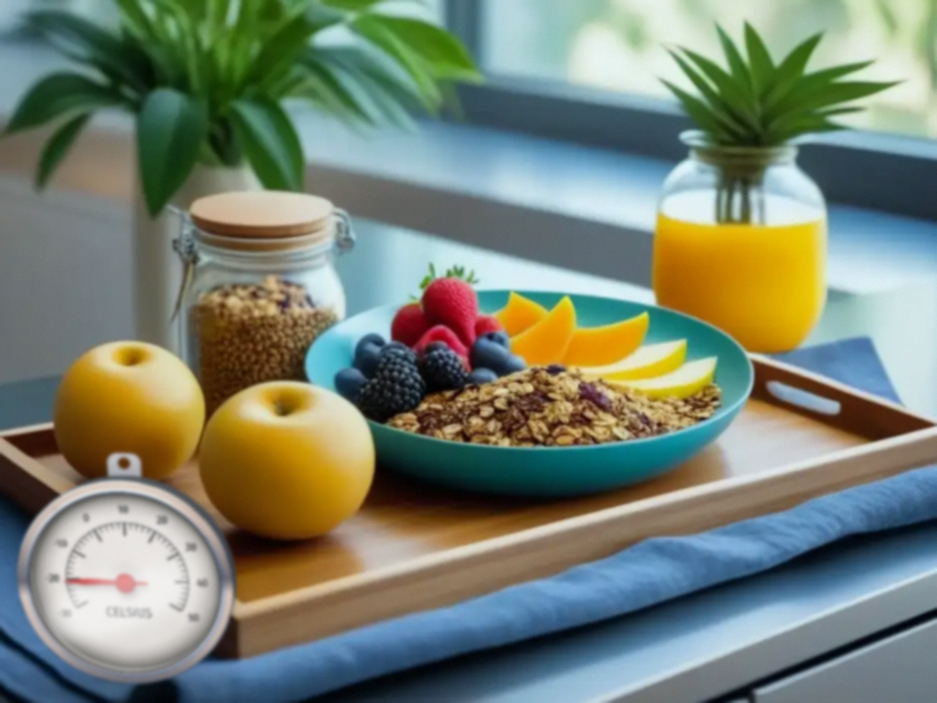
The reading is -20; °C
